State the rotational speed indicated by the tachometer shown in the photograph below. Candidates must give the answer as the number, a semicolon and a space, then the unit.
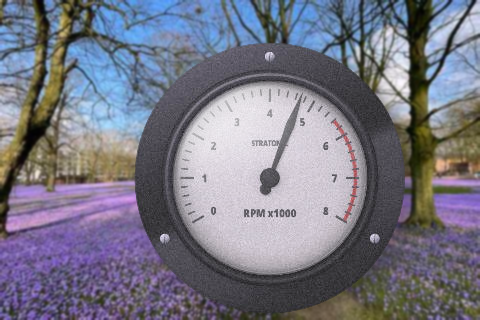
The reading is 4700; rpm
